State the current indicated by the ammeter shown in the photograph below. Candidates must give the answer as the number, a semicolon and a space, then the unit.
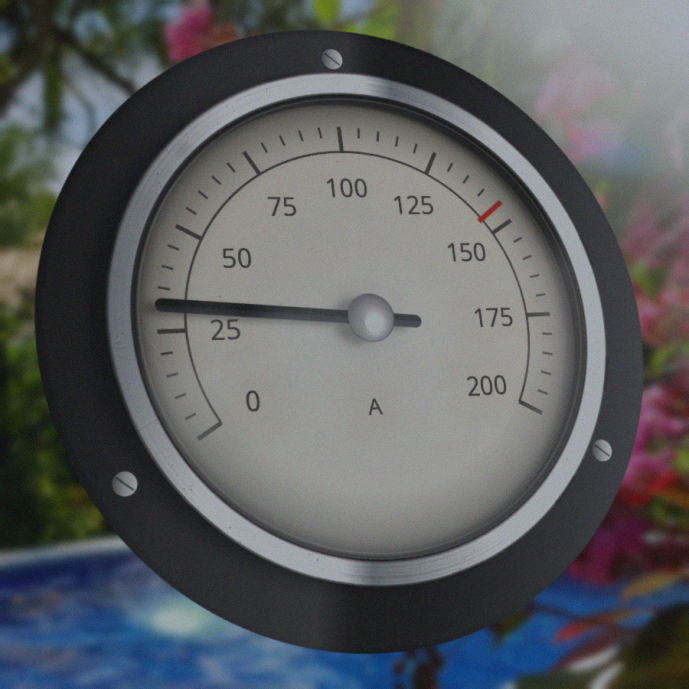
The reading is 30; A
